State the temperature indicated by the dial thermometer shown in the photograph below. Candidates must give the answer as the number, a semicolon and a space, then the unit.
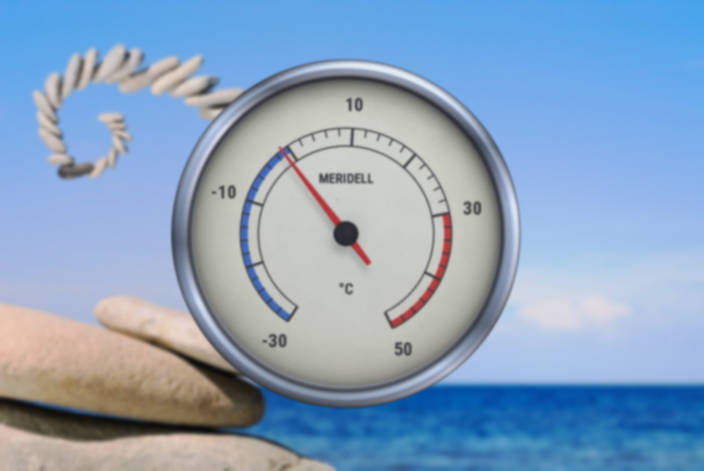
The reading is -1; °C
